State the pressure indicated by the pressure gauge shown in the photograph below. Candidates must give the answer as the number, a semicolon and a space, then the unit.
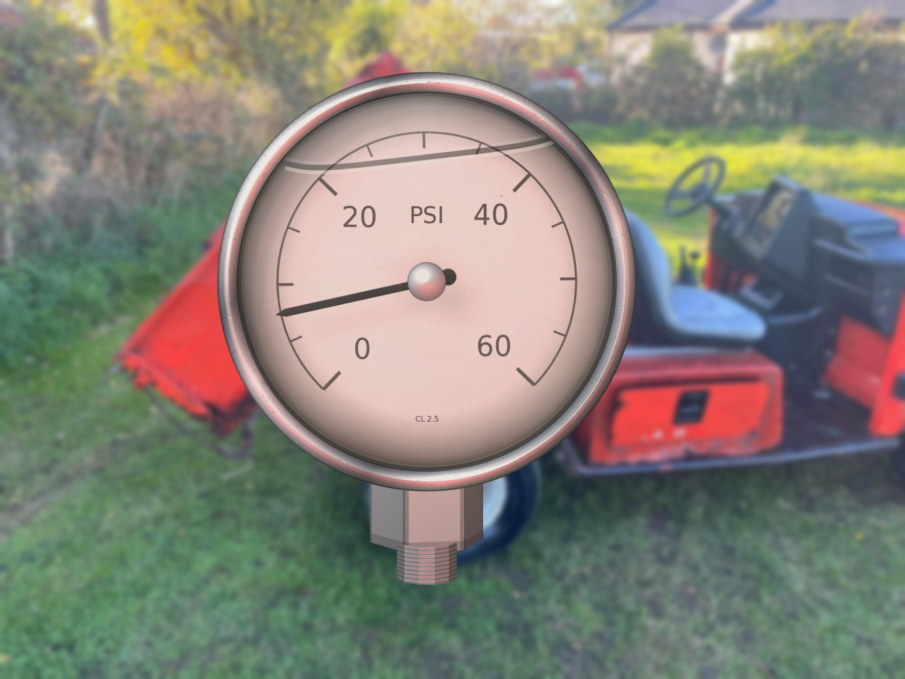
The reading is 7.5; psi
